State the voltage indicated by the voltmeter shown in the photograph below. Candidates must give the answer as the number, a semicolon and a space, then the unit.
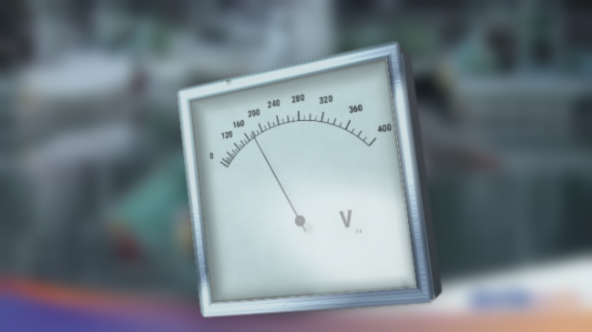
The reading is 180; V
